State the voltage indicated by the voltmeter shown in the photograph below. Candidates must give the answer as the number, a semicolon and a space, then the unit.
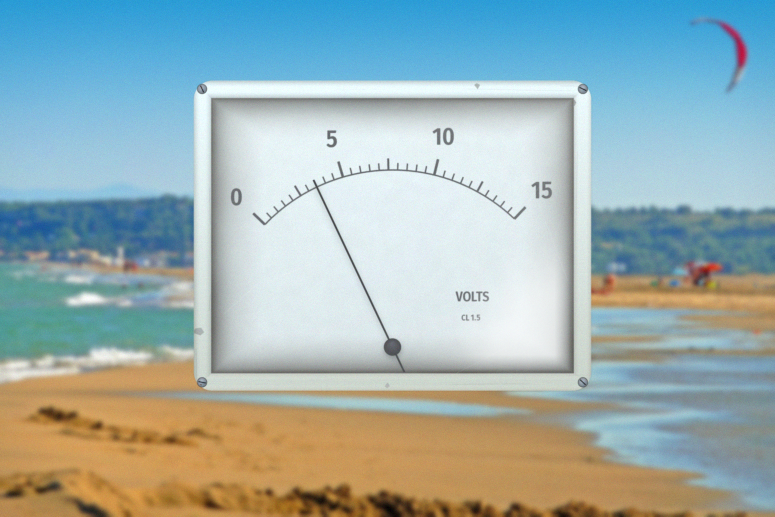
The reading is 3.5; V
